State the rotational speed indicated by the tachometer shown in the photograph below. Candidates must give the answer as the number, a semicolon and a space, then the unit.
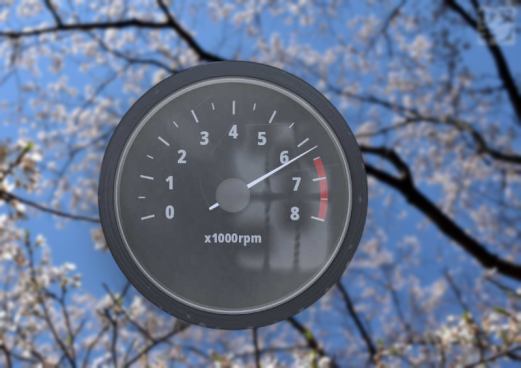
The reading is 6250; rpm
